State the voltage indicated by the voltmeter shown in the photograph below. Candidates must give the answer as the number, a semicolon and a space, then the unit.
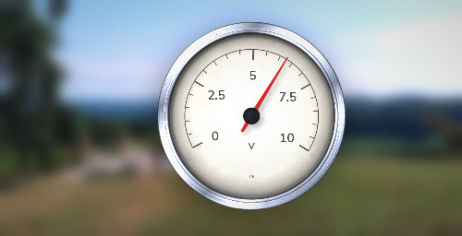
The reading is 6.25; V
